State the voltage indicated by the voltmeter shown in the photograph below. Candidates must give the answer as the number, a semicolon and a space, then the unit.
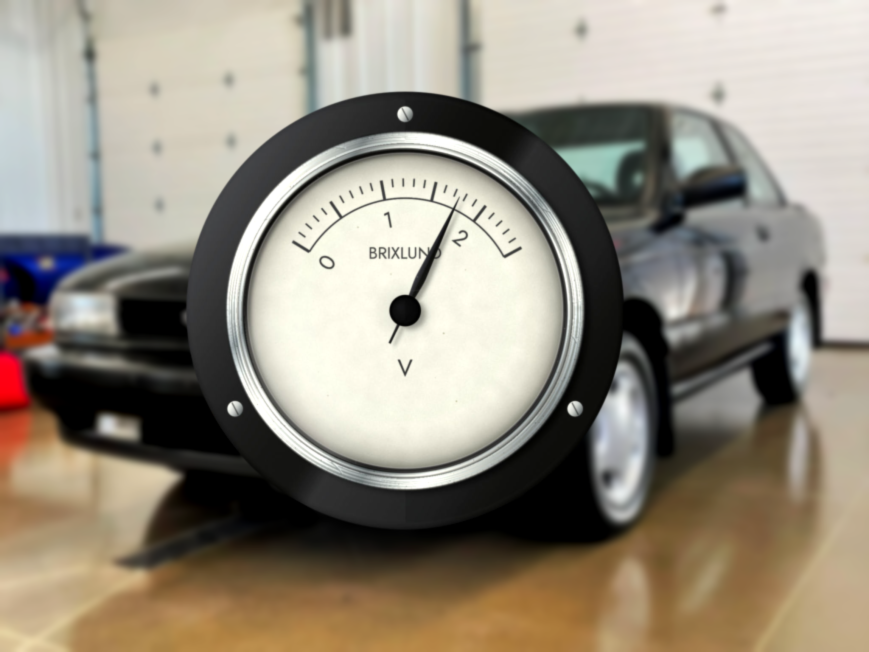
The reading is 1.75; V
